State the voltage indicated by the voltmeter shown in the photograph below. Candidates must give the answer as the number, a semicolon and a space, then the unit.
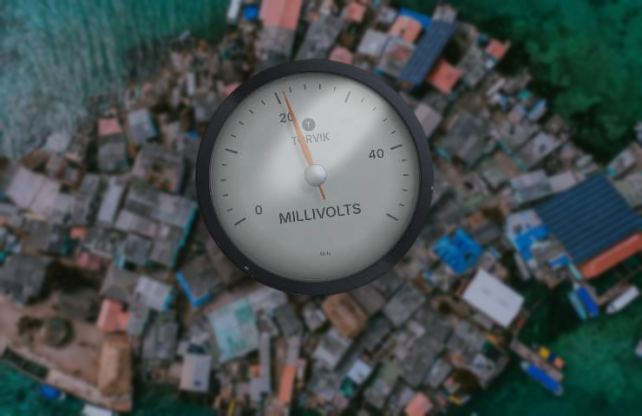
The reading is 21; mV
